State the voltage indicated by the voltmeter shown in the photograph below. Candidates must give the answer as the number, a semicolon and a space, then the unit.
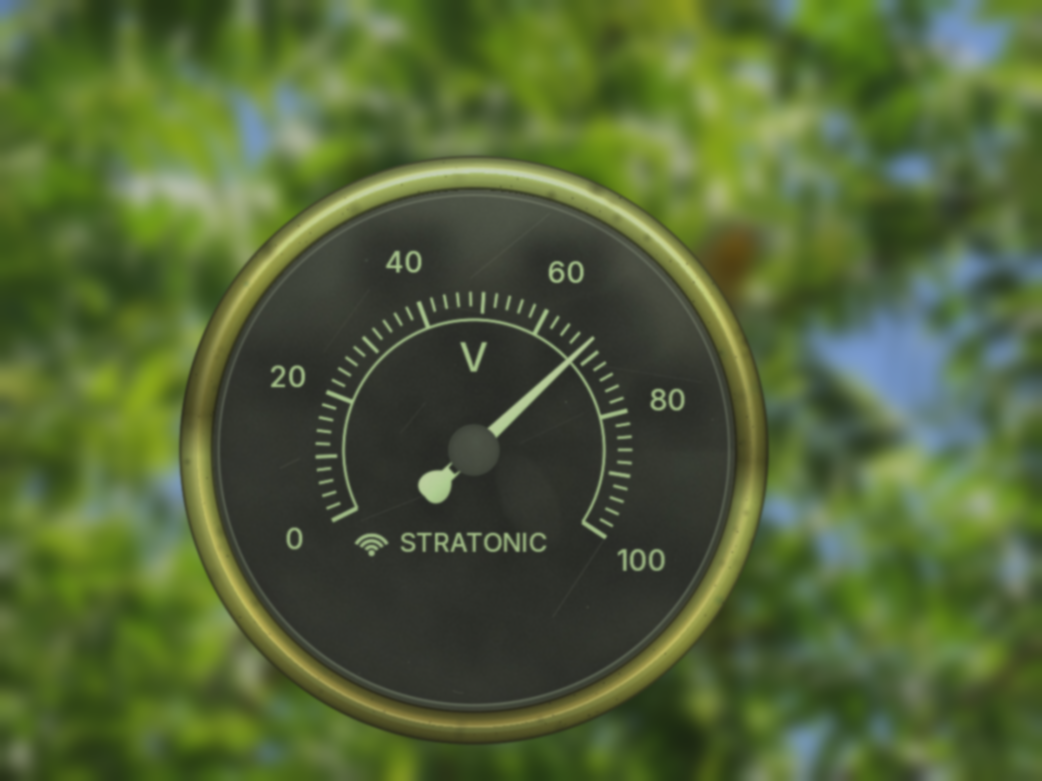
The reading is 68; V
